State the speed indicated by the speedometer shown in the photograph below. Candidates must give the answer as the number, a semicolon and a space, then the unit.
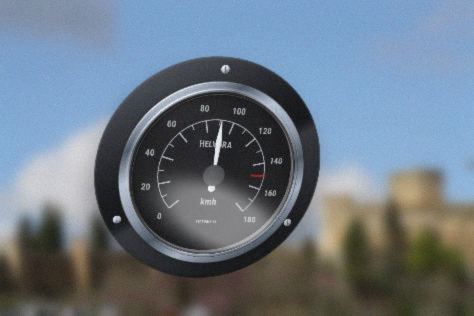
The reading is 90; km/h
